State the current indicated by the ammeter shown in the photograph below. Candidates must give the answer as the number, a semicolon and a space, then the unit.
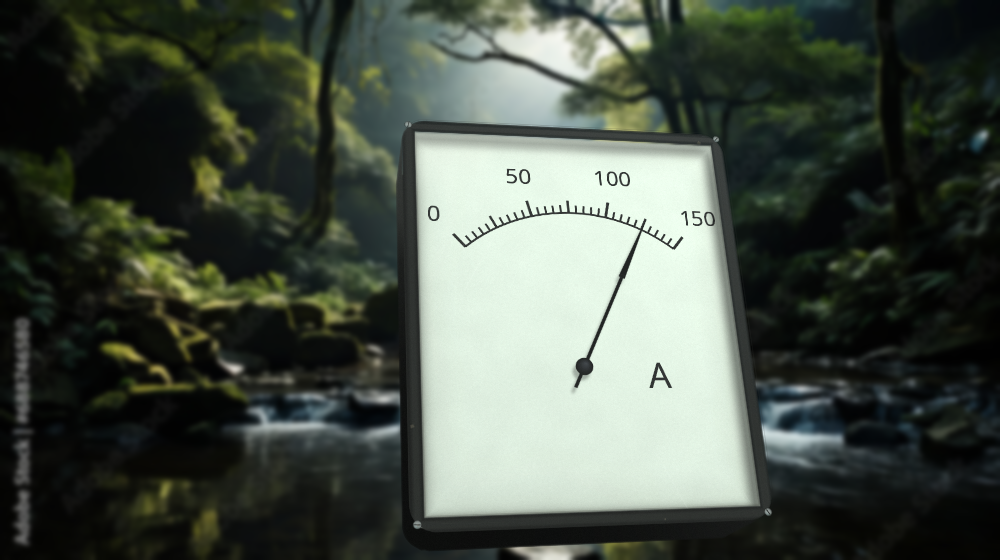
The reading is 125; A
